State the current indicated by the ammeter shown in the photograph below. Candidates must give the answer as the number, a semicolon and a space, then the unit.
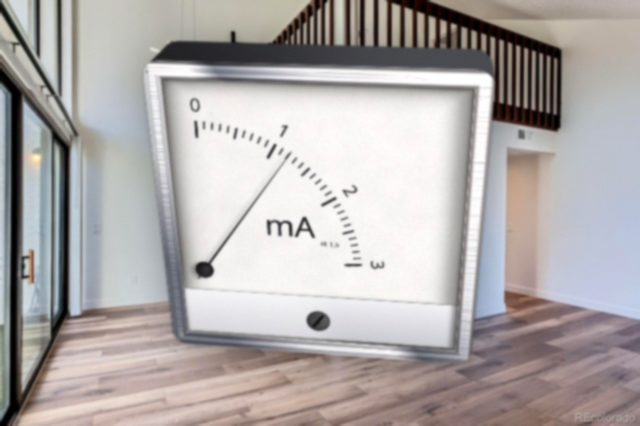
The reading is 1.2; mA
